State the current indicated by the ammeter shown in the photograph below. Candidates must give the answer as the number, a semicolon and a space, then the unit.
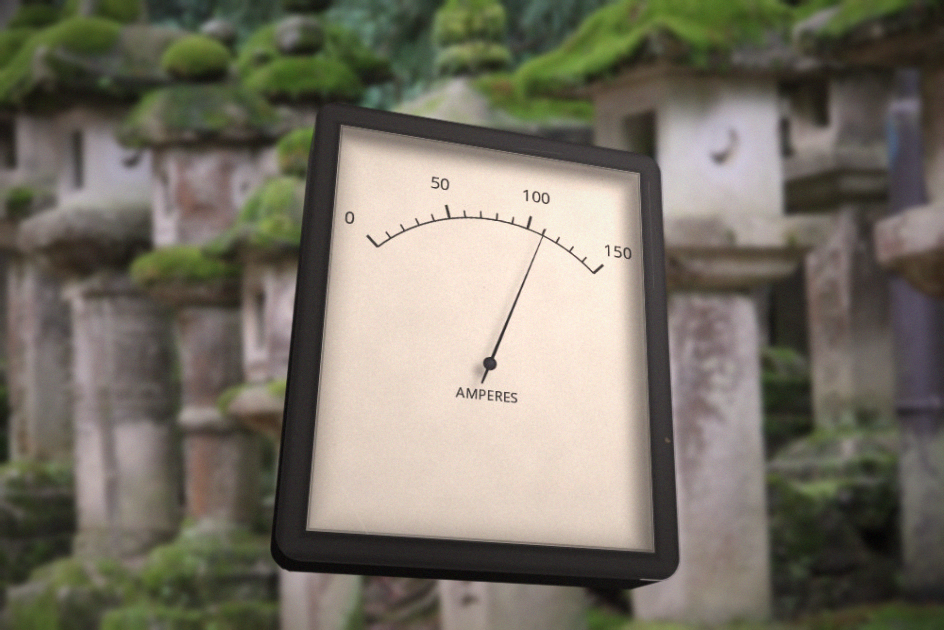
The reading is 110; A
